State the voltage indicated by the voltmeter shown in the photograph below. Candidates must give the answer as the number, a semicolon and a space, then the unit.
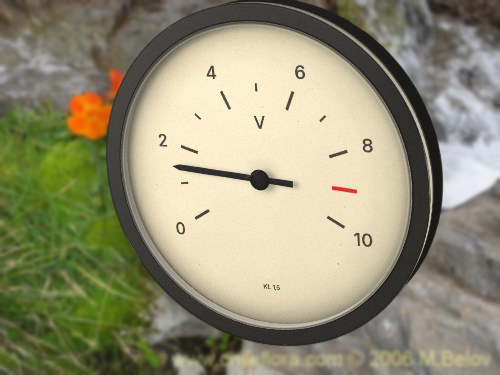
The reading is 1.5; V
